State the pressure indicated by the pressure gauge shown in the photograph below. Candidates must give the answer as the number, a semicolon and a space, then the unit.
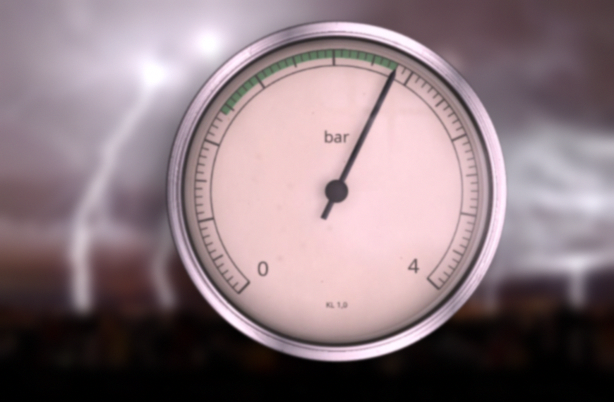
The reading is 2.4; bar
